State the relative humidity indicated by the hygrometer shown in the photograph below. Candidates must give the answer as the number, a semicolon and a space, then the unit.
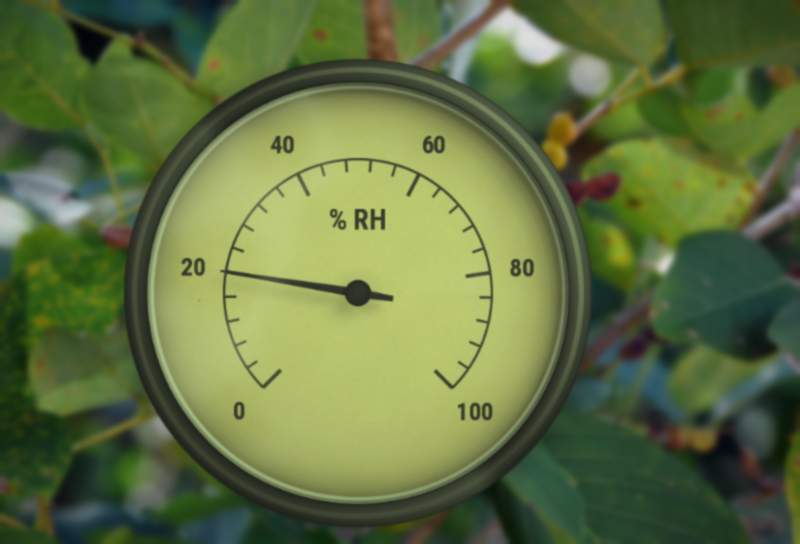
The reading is 20; %
